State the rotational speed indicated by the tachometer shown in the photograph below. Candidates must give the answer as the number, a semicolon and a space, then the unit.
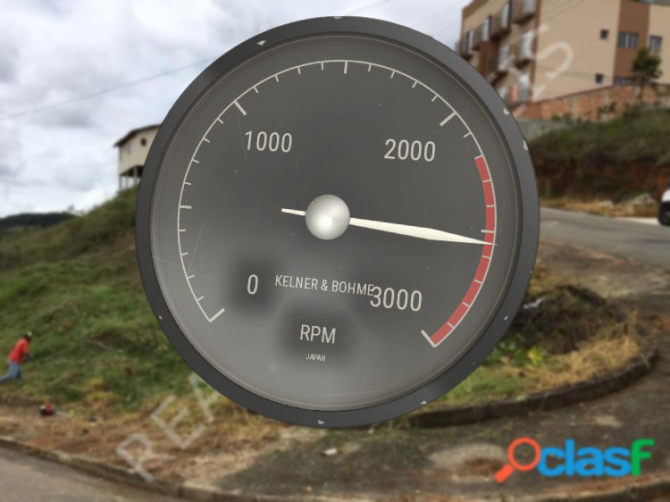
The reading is 2550; rpm
